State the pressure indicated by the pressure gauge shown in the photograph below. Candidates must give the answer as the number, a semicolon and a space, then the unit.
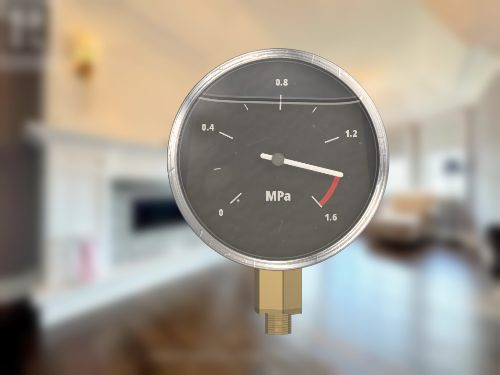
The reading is 1.4; MPa
